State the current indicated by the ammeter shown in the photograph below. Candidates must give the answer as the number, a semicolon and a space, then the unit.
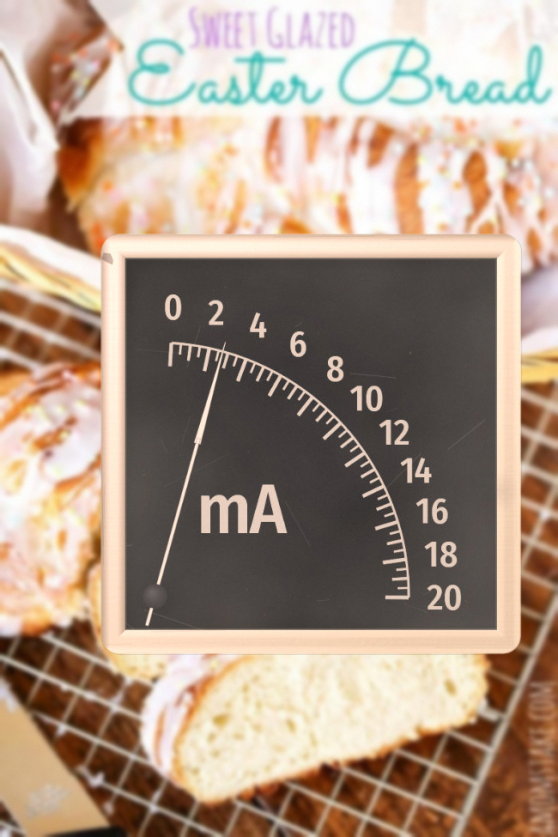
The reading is 2.75; mA
